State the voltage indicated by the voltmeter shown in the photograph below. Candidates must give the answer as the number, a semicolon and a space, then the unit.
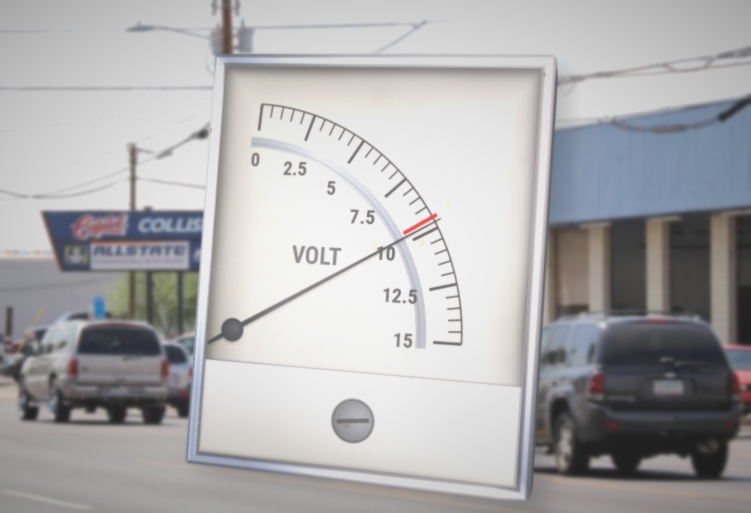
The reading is 9.75; V
